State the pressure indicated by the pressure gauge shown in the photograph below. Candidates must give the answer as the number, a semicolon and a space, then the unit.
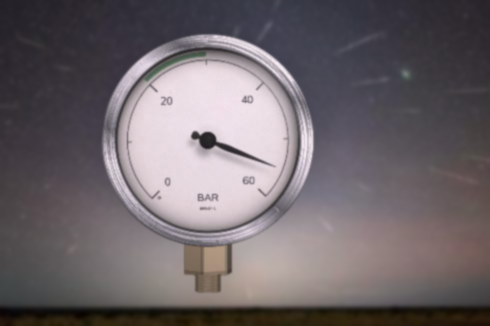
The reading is 55; bar
